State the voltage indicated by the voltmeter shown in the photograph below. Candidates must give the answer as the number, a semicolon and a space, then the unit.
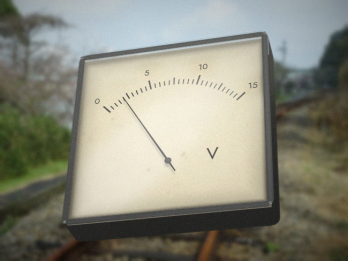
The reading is 2; V
